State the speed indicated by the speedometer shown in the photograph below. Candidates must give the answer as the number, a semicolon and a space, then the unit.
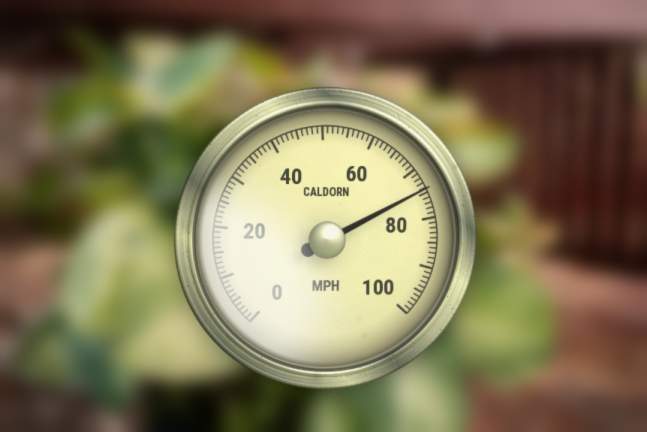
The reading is 74; mph
